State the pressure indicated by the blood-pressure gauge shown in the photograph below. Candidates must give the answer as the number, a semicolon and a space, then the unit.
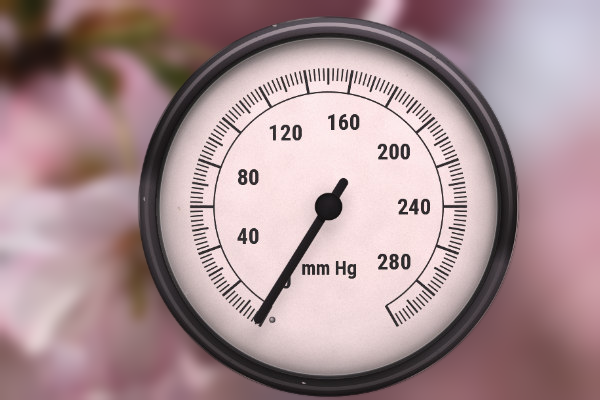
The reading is 2; mmHg
